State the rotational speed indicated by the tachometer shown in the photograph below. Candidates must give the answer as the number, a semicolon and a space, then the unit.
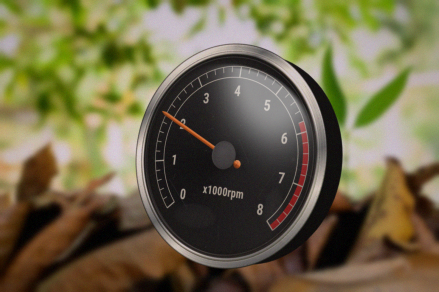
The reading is 2000; rpm
